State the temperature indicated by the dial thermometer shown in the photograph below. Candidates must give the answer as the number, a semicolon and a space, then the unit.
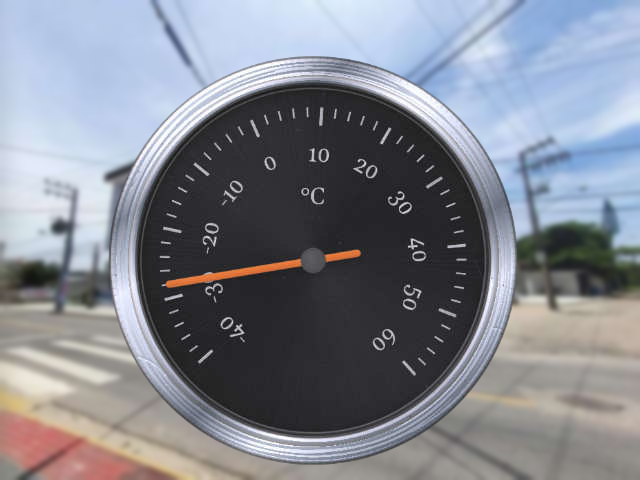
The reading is -28; °C
